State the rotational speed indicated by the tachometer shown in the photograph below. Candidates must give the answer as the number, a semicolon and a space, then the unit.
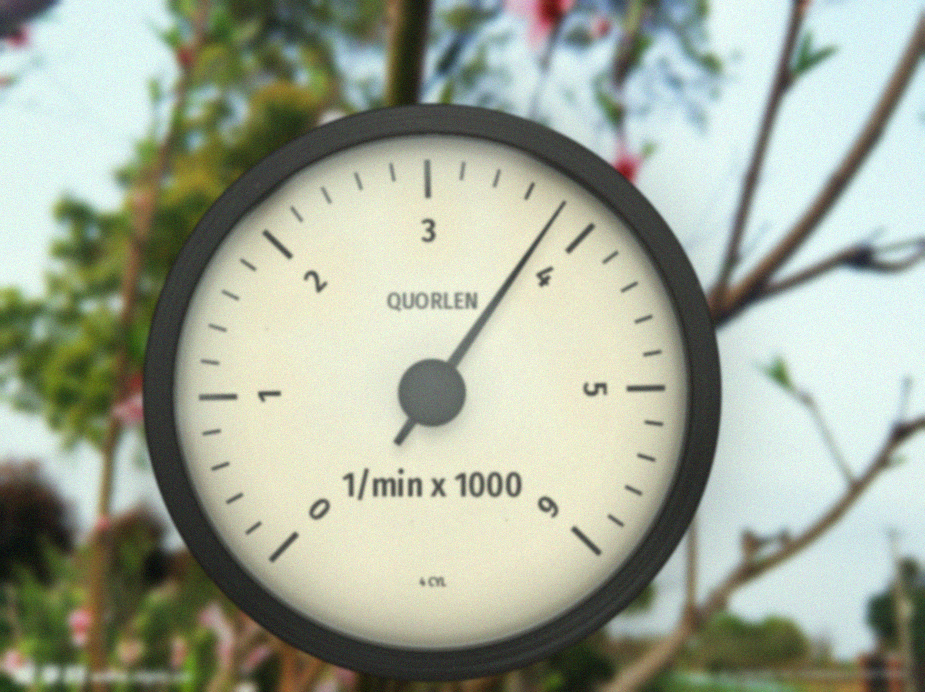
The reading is 3800; rpm
